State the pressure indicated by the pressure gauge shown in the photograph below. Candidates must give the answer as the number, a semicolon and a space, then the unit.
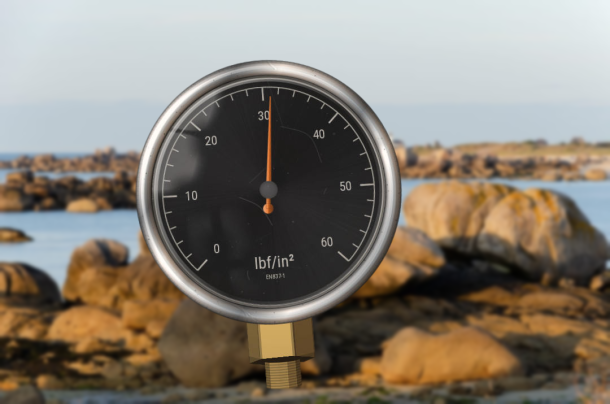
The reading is 31; psi
